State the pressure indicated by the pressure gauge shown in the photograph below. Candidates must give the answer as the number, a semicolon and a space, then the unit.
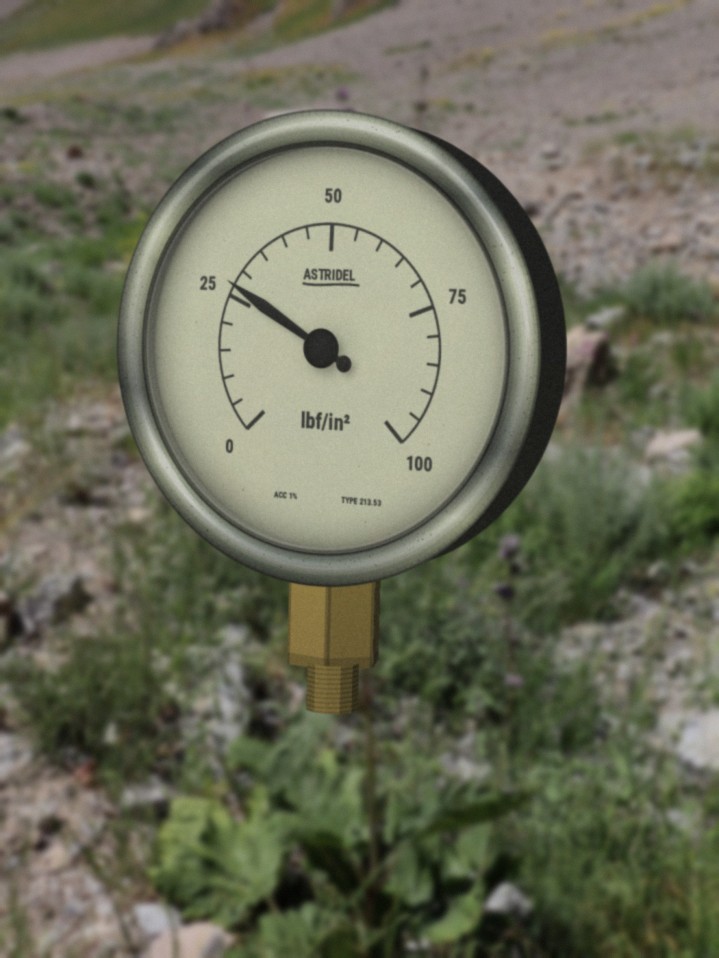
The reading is 27.5; psi
